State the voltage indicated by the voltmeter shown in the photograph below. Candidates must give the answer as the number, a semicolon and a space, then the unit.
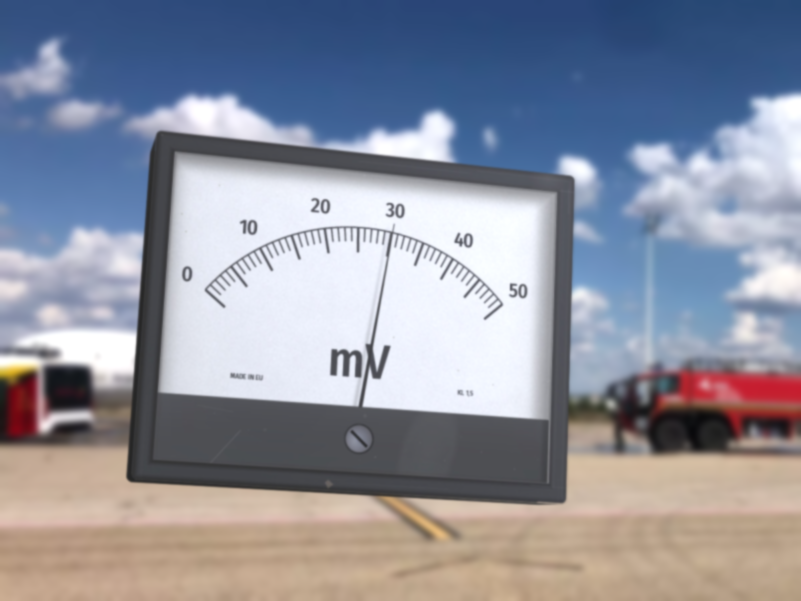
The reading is 30; mV
